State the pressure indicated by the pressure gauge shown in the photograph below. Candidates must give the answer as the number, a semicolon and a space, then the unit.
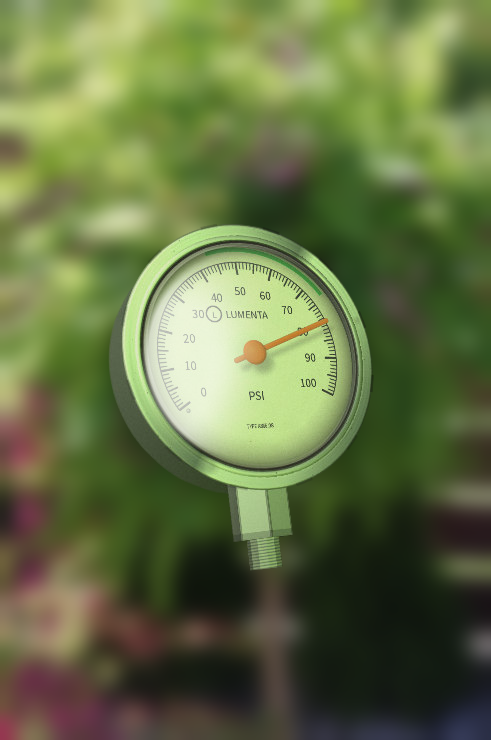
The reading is 80; psi
